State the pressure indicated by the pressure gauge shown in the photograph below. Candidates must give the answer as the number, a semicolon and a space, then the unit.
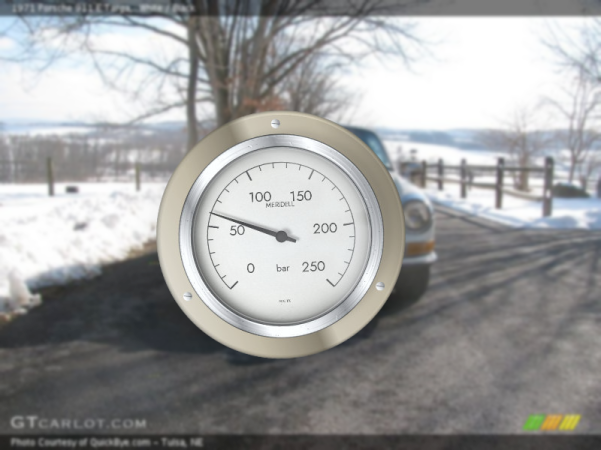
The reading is 60; bar
